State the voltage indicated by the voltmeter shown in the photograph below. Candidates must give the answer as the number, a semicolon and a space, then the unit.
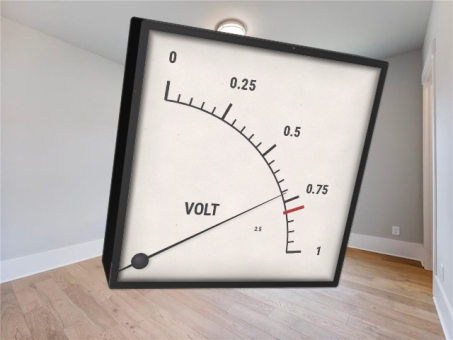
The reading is 0.7; V
